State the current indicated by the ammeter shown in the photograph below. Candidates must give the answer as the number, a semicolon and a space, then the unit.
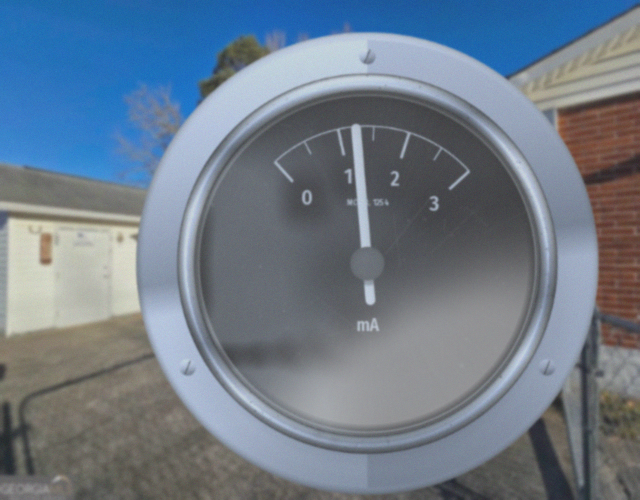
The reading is 1.25; mA
